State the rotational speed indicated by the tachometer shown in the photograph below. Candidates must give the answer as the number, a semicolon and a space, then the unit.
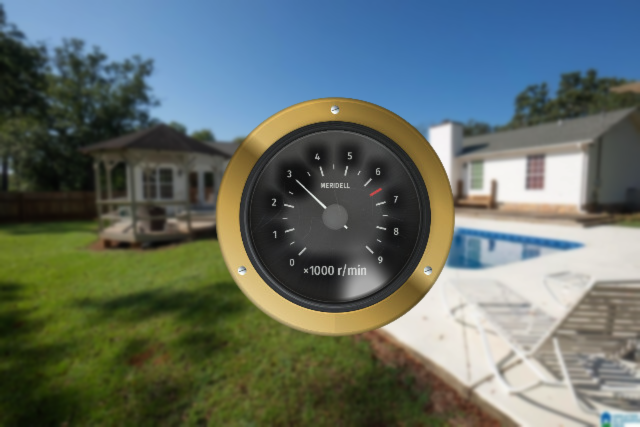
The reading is 3000; rpm
